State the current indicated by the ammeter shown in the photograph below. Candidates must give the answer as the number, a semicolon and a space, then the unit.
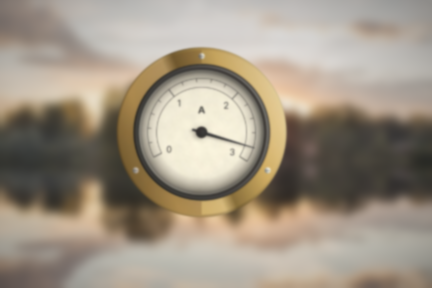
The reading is 2.8; A
